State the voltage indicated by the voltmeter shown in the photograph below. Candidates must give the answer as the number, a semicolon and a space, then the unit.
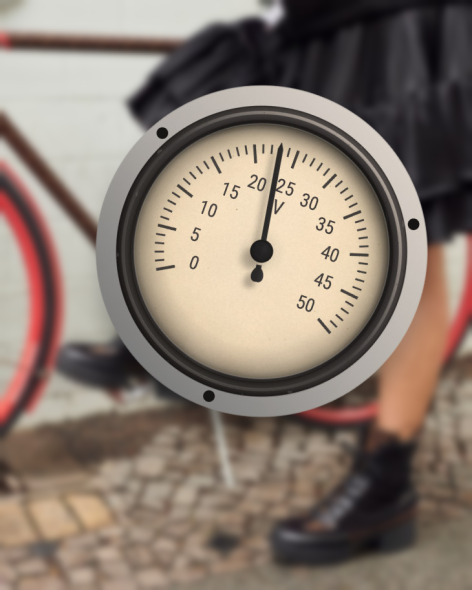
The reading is 23; V
